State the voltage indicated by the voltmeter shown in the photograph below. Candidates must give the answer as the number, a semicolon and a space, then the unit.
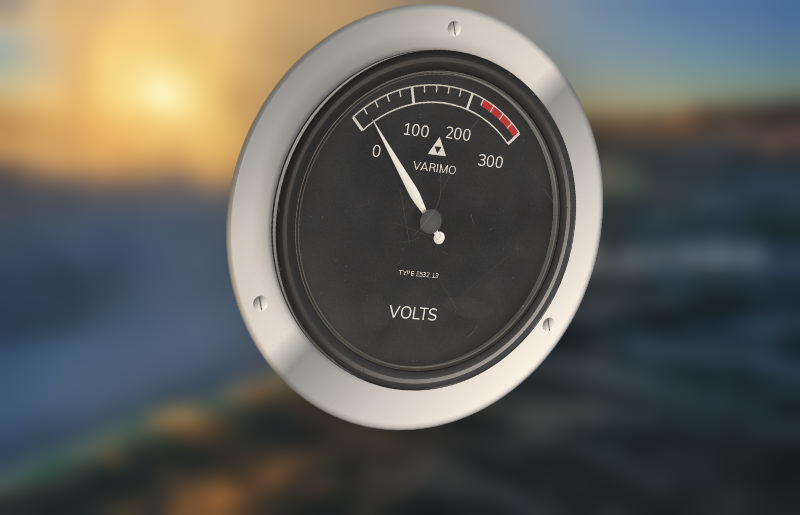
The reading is 20; V
